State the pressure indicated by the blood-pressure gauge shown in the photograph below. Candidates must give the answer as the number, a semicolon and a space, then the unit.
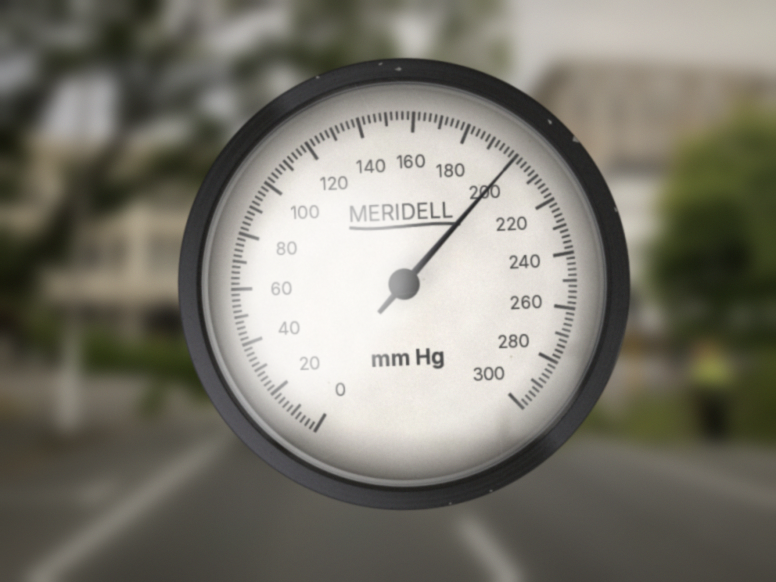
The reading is 200; mmHg
